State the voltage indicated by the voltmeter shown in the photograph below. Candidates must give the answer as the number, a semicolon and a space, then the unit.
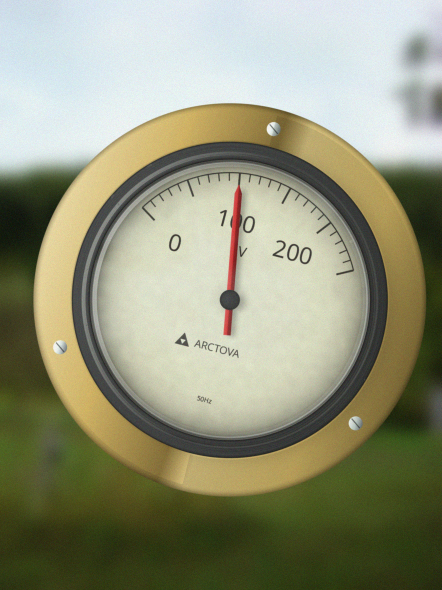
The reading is 100; V
